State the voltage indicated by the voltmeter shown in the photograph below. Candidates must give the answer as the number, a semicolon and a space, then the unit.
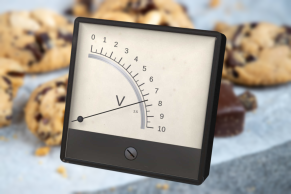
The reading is 7.5; V
